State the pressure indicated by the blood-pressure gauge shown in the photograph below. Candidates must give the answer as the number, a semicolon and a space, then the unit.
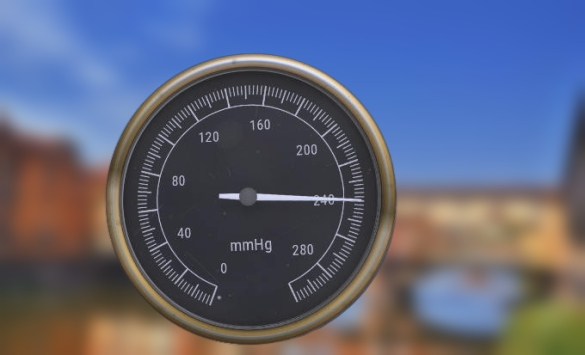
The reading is 240; mmHg
